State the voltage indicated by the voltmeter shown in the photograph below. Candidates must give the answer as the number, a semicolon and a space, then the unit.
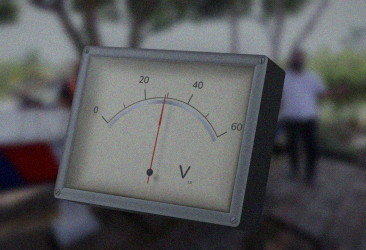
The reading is 30; V
